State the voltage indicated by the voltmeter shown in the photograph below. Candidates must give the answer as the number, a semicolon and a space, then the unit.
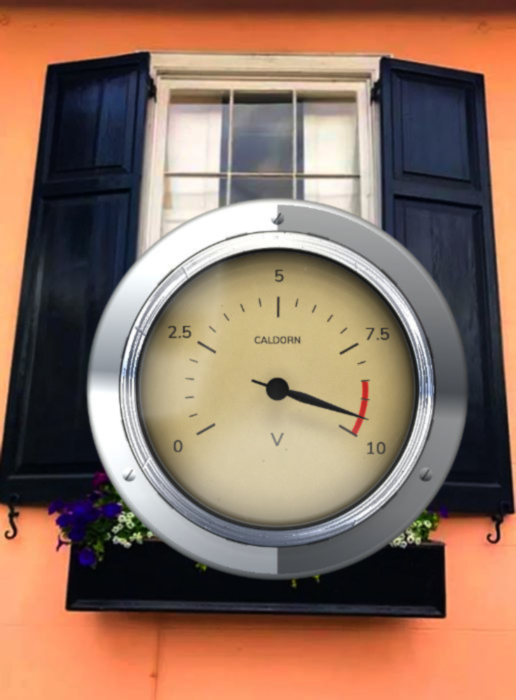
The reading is 9.5; V
